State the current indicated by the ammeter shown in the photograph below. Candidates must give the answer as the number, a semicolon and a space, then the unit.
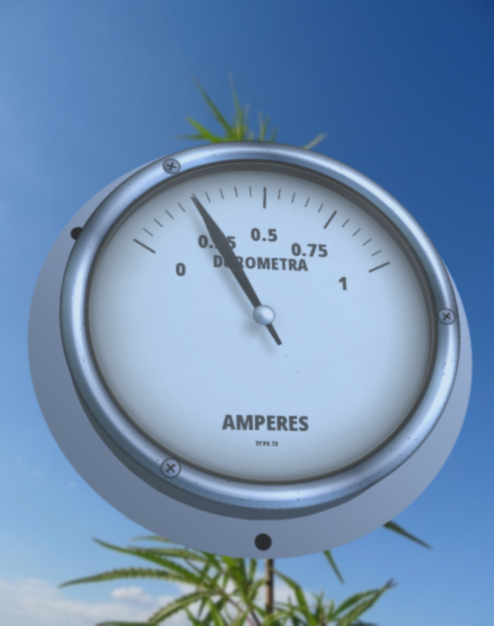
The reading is 0.25; A
